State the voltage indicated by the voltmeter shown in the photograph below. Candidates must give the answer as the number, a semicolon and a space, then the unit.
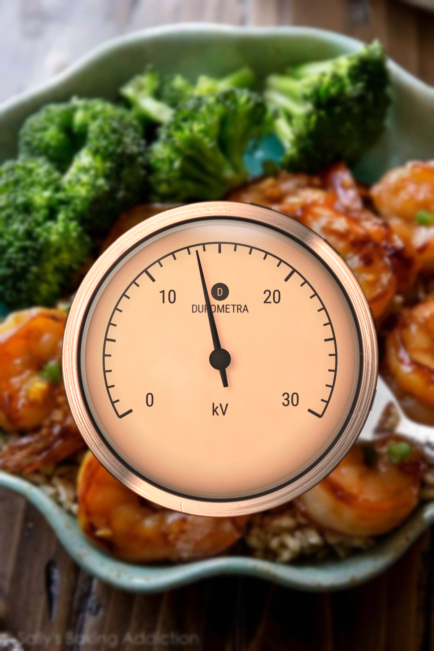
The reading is 13.5; kV
